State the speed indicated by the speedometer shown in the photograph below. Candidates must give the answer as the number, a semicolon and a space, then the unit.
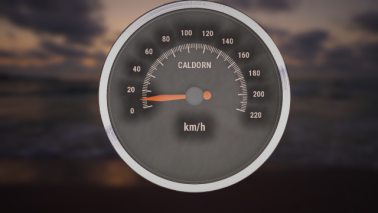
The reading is 10; km/h
